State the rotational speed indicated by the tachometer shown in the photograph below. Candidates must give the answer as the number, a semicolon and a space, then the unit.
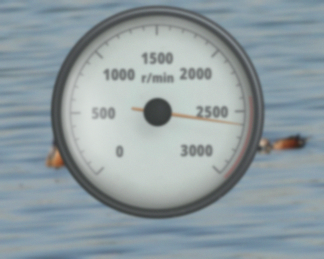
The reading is 2600; rpm
